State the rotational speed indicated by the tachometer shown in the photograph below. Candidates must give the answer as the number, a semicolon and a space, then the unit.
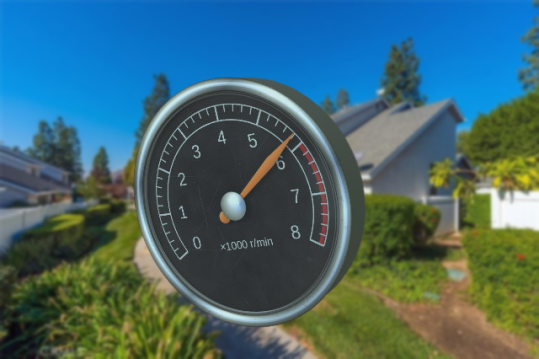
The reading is 5800; rpm
